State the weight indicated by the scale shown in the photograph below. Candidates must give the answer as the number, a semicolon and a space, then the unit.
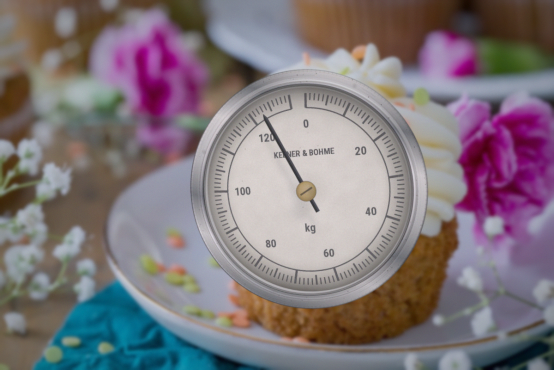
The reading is 123; kg
